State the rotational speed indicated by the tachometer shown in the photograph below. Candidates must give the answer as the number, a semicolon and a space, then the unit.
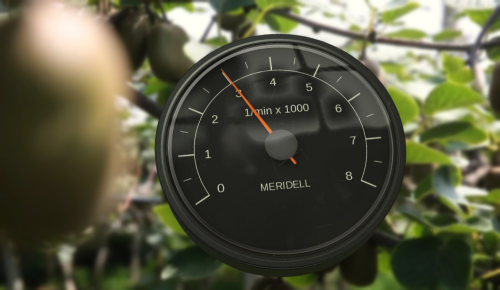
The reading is 3000; rpm
